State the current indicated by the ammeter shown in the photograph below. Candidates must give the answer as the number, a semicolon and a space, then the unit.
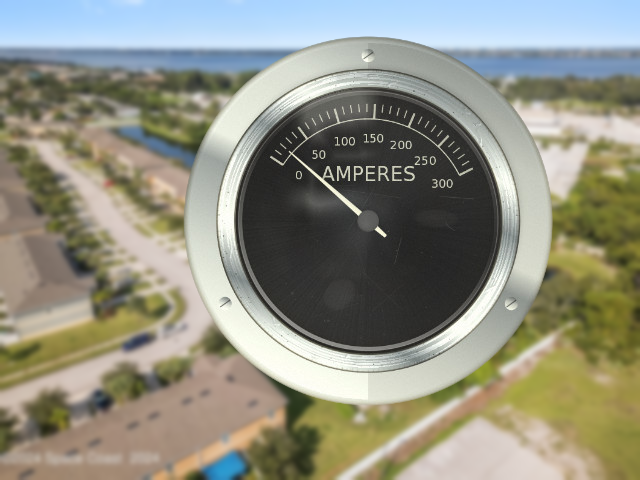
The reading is 20; A
